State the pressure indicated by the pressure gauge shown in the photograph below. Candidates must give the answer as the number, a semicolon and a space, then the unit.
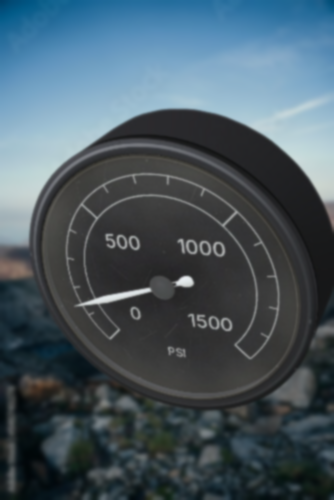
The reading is 150; psi
